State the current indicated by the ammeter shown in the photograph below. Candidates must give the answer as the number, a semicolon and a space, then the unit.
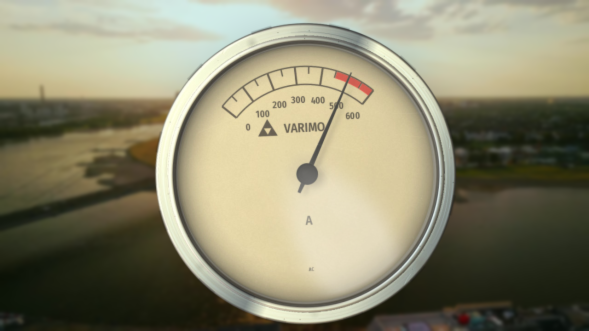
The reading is 500; A
